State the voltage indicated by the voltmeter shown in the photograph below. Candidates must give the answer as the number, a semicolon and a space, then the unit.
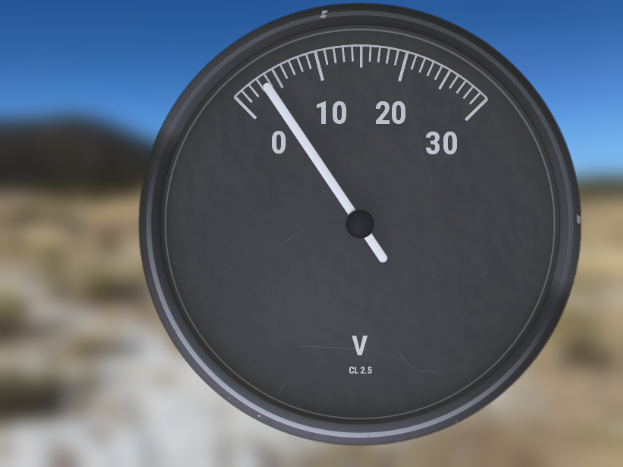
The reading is 3.5; V
